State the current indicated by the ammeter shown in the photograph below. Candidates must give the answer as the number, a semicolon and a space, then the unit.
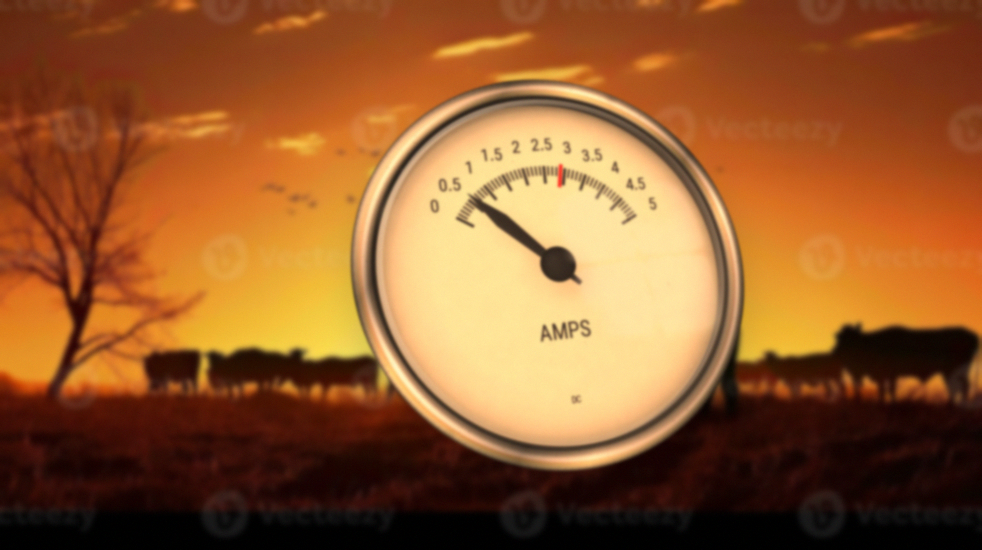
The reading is 0.5; A
